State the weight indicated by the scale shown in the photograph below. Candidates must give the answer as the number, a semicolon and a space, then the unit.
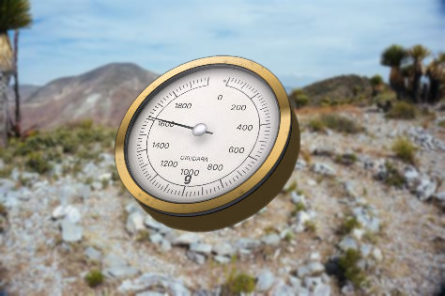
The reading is 1600; g
